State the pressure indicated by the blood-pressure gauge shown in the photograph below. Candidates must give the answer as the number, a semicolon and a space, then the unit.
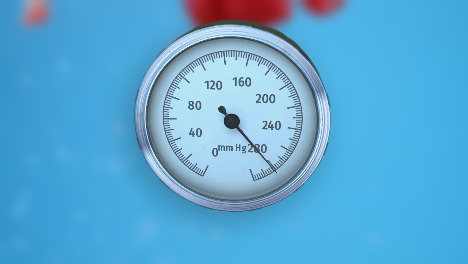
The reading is 280; mmHg
